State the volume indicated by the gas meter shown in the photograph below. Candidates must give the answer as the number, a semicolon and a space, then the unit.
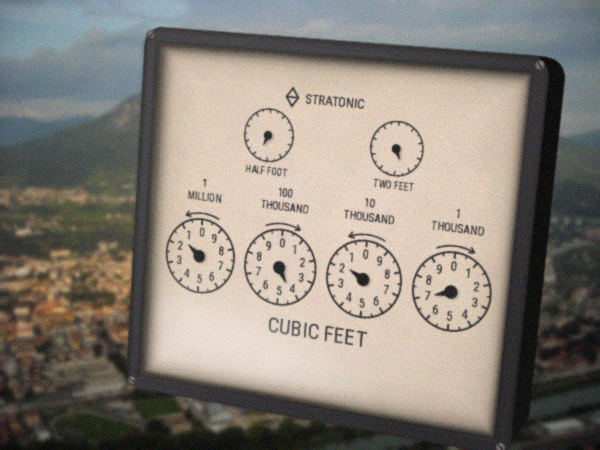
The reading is 141700; ft³
